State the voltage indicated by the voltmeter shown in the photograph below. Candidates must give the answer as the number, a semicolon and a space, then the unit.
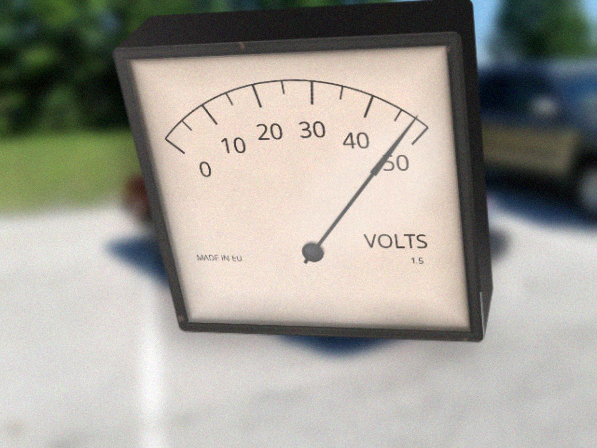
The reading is 47.5; V
